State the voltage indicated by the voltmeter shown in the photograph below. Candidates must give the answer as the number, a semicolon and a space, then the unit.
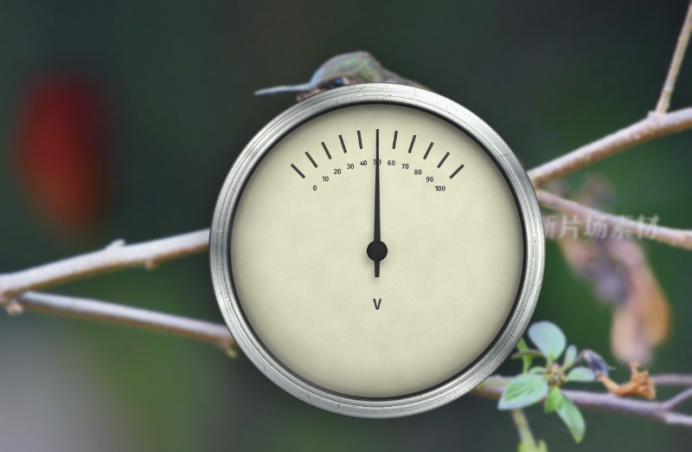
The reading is 50; V
